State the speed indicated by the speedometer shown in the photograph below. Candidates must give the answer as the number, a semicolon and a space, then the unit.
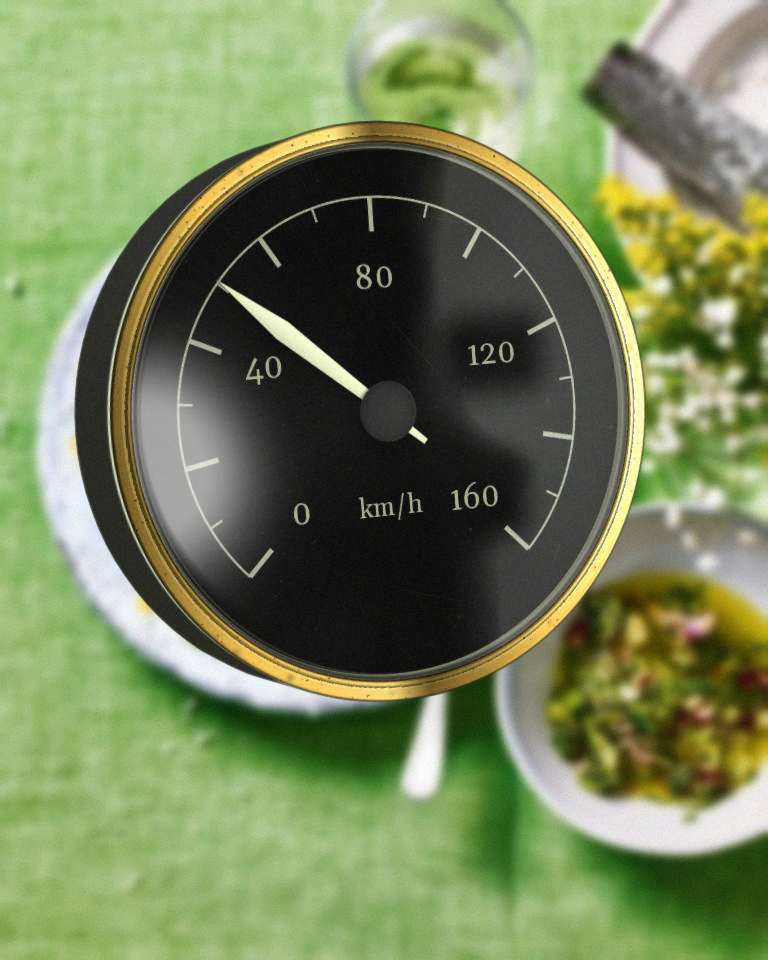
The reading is 50; km/h
